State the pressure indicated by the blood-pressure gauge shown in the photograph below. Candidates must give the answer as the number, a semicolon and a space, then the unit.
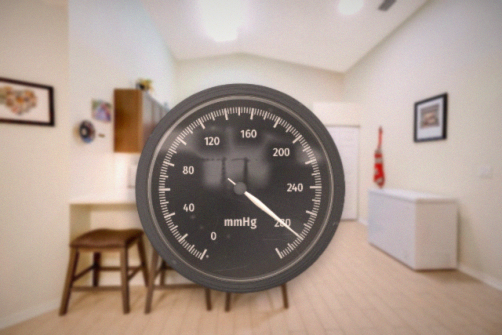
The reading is 280; mmHg
